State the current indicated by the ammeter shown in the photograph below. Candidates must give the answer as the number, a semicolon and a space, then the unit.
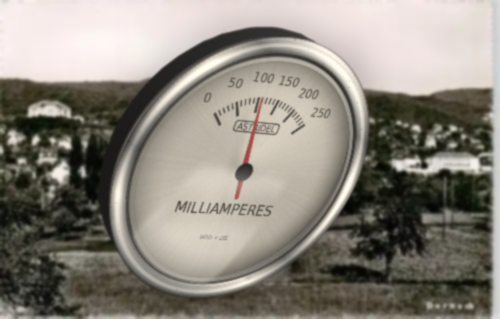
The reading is 100; mA
